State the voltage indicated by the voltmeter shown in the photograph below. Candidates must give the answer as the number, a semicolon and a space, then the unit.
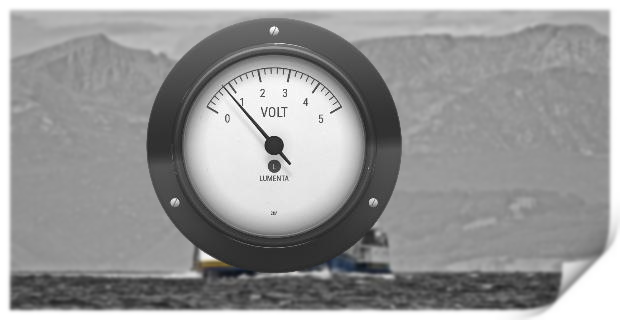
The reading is 0.8; V
